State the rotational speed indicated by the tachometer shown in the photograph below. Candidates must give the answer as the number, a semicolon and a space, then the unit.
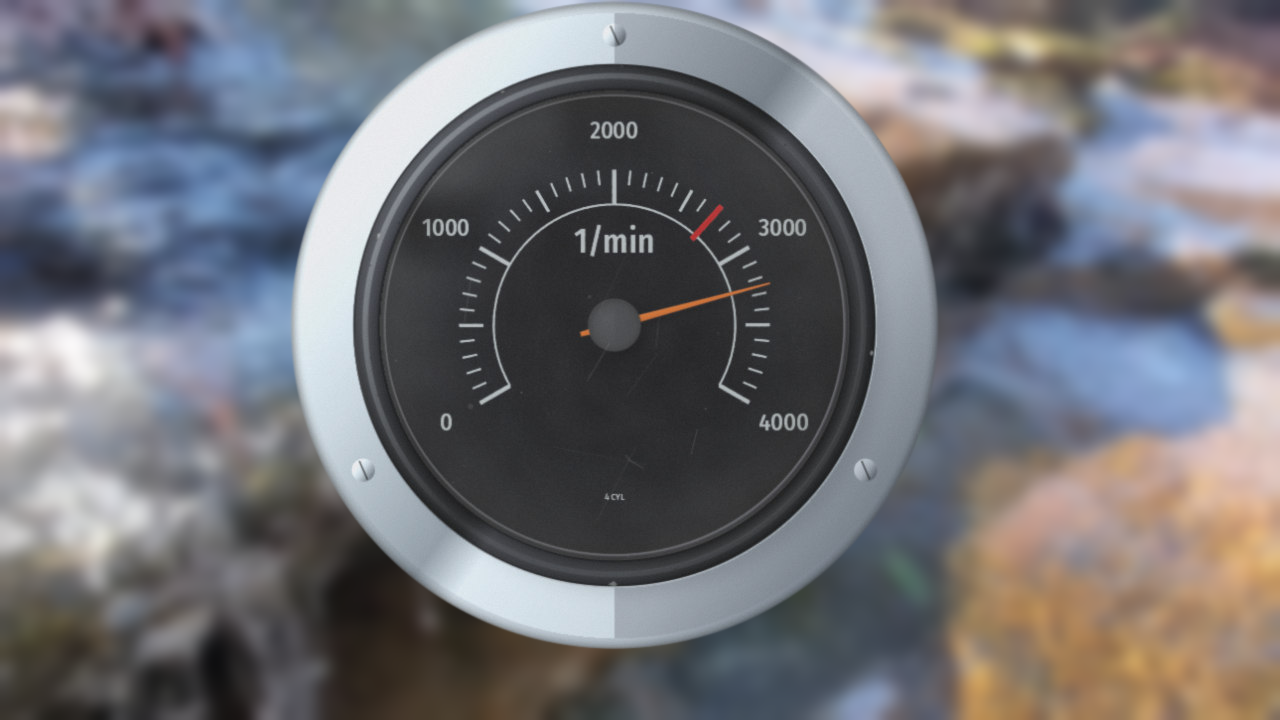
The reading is 3250; rpm
